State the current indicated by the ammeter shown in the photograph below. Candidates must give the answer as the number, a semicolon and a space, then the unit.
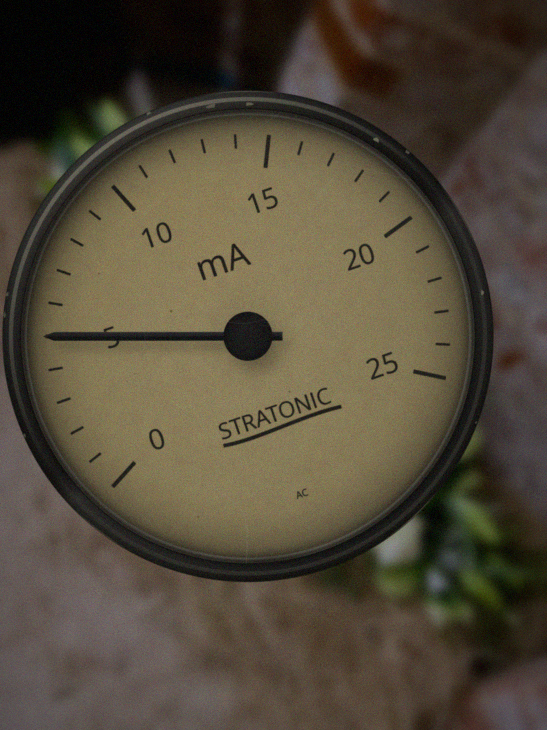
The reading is 5; mA
